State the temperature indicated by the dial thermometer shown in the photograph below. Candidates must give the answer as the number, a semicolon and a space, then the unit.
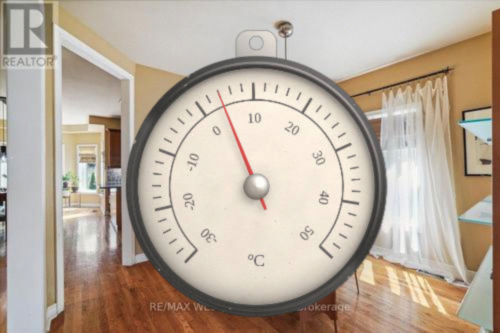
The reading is 4; °C
